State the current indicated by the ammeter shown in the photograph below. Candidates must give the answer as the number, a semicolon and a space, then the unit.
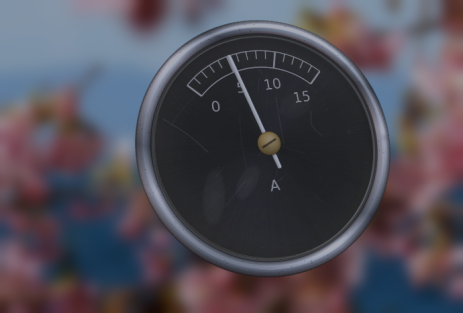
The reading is 5; A
